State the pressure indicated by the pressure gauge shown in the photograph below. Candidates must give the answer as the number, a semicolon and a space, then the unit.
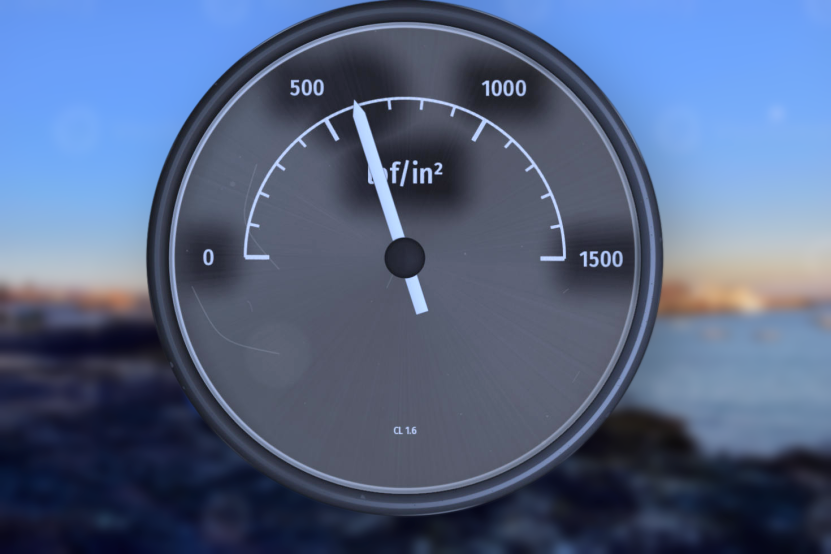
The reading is 600; psi
